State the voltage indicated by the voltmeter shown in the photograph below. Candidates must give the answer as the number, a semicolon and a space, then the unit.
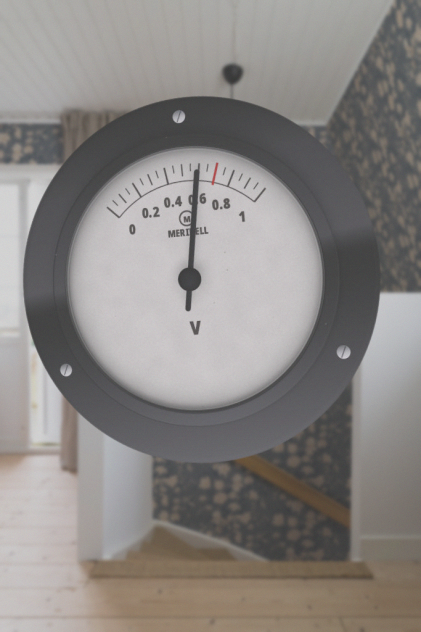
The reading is 0.6; V
